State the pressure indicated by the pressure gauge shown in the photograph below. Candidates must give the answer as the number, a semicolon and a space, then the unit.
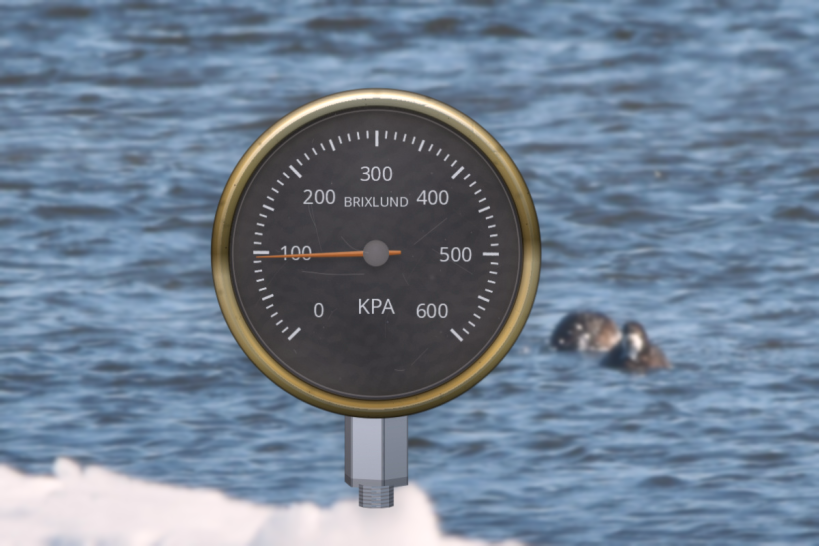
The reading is 95; kPa
